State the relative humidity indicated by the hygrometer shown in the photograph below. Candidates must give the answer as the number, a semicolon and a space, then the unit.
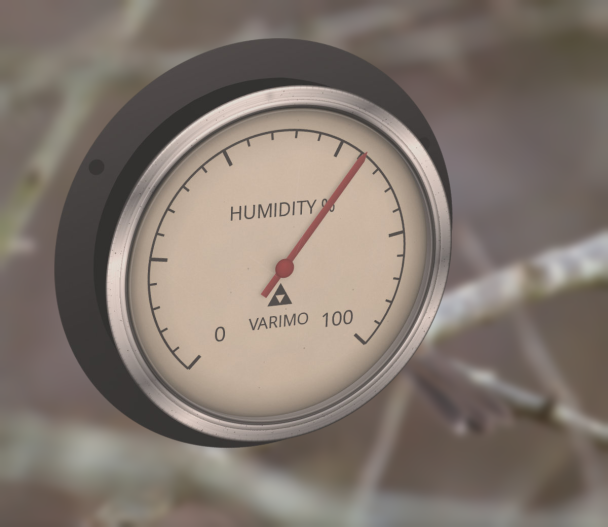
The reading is 64; %
